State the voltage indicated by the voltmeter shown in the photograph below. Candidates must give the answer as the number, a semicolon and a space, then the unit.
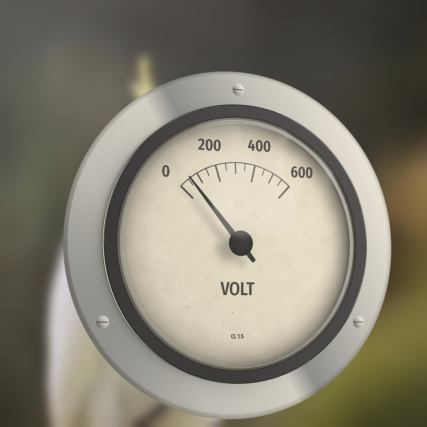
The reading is 50; V
